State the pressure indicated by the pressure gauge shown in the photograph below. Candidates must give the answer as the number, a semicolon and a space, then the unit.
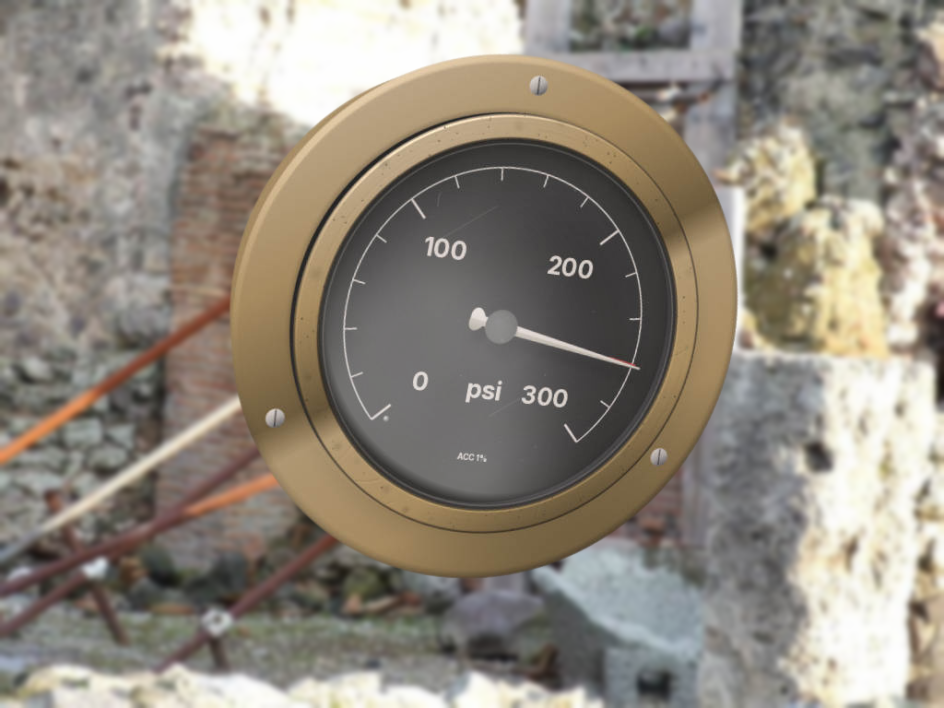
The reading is 260; psi
